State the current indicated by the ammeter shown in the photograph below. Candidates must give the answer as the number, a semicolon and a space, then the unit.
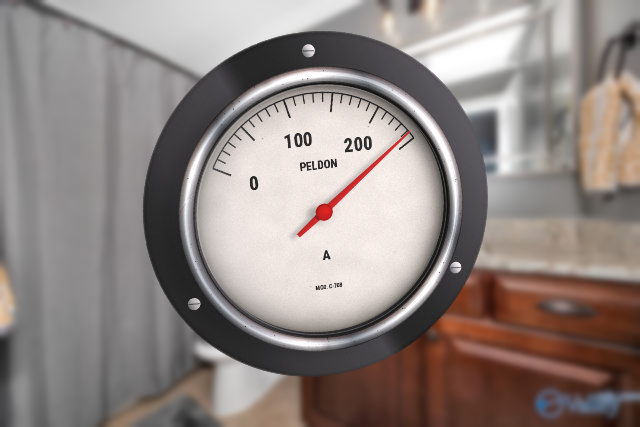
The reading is 240; A
